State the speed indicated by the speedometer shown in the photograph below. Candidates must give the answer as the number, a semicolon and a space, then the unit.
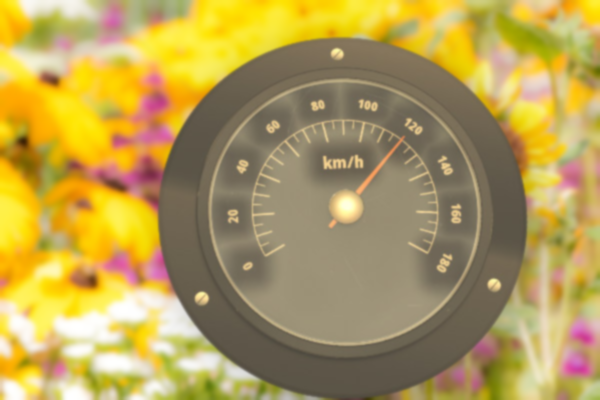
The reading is 120; km/h
